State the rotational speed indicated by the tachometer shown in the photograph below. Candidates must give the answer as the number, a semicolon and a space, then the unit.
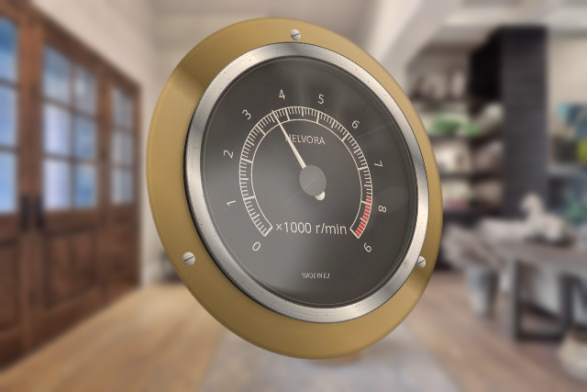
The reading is 3500; rpm
